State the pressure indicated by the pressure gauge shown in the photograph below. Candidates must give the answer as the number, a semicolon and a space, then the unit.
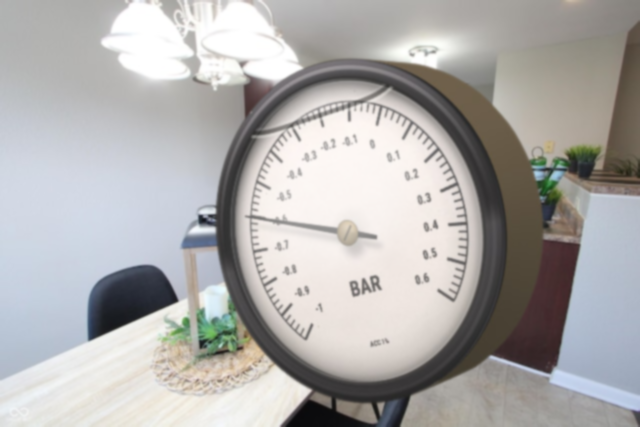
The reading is -0.6; bar
